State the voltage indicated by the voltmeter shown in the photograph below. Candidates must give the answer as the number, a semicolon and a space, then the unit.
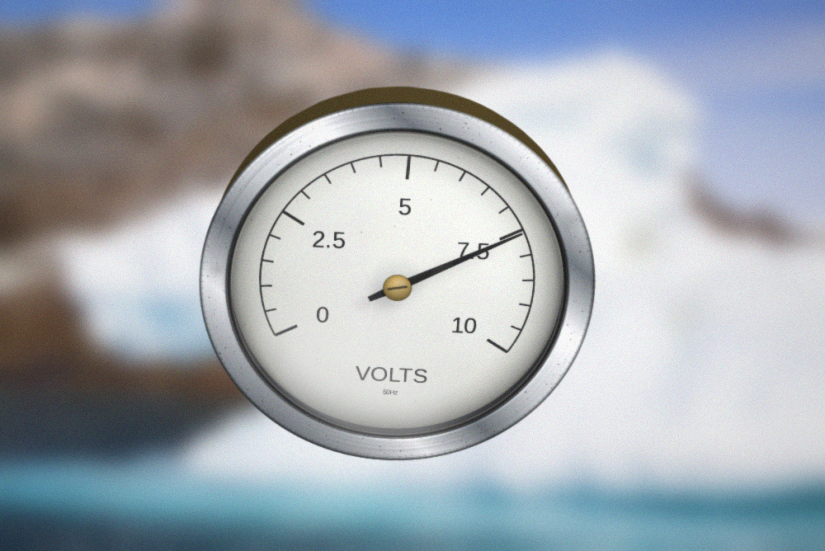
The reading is 7.5; V
